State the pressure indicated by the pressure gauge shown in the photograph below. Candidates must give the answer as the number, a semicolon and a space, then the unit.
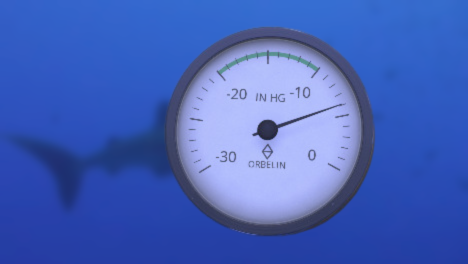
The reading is -6; inHg
